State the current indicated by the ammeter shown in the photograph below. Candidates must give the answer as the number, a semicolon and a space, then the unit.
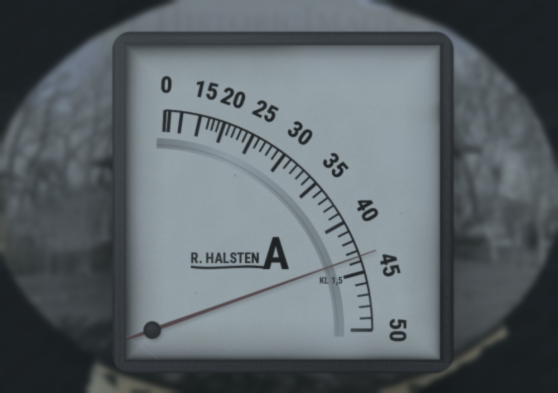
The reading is 43.5; A
